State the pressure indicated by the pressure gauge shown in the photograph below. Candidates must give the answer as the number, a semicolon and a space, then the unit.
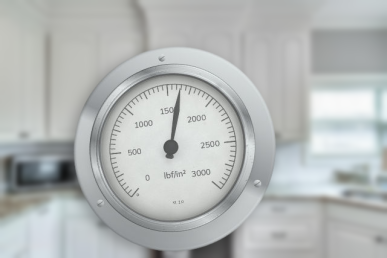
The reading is 1650; psi
